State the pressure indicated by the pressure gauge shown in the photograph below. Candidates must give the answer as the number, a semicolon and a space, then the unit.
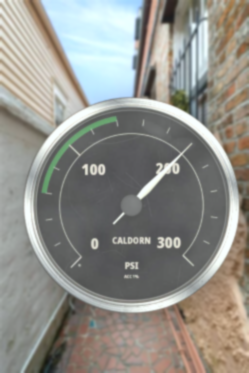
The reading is 200; psi
